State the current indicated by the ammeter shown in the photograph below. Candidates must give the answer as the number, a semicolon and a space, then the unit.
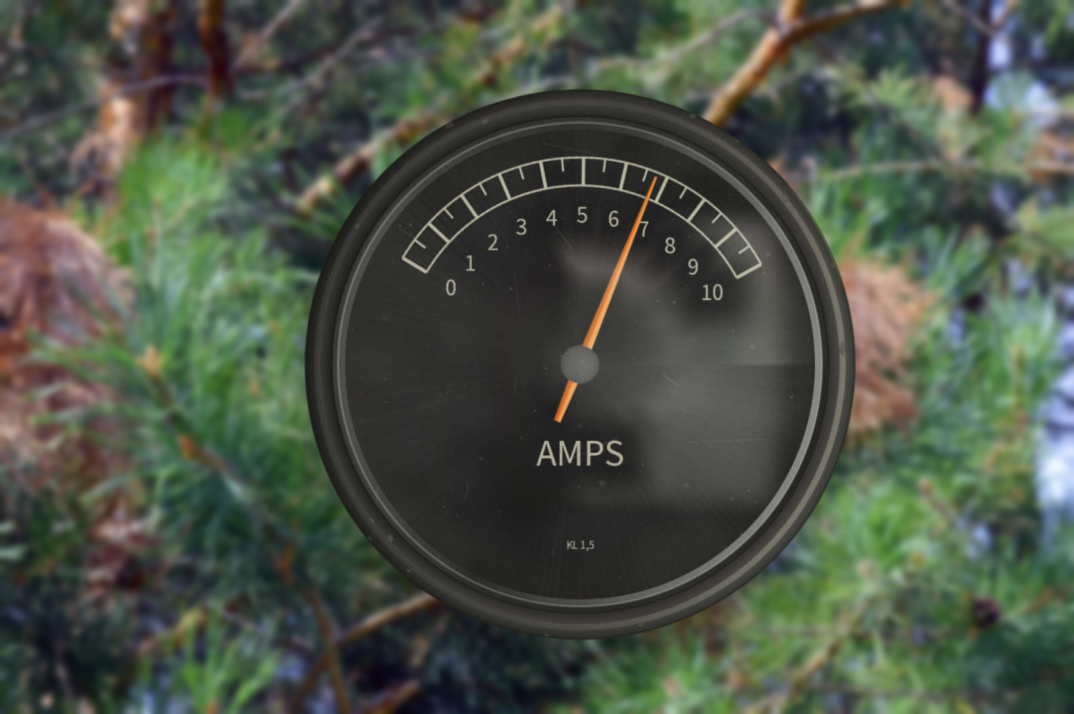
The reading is 6.75; A
